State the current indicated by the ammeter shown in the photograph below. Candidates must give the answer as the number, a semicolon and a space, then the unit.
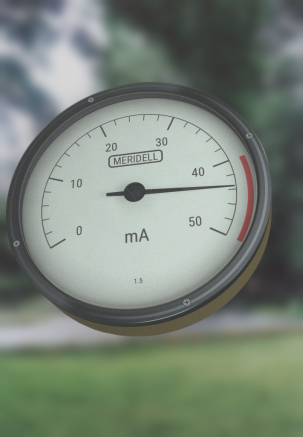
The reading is 44; mA
